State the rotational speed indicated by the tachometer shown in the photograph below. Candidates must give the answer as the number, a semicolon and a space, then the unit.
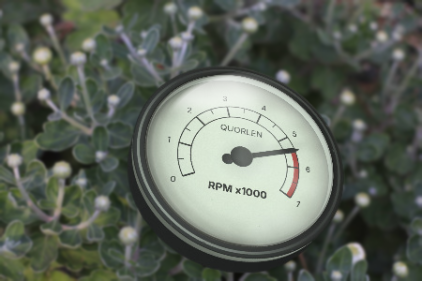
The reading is 5500; rpm
